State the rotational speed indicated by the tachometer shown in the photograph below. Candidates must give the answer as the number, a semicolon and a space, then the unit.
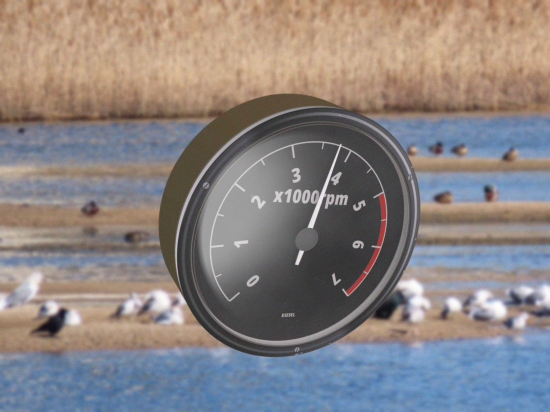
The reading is 3750; rpm
